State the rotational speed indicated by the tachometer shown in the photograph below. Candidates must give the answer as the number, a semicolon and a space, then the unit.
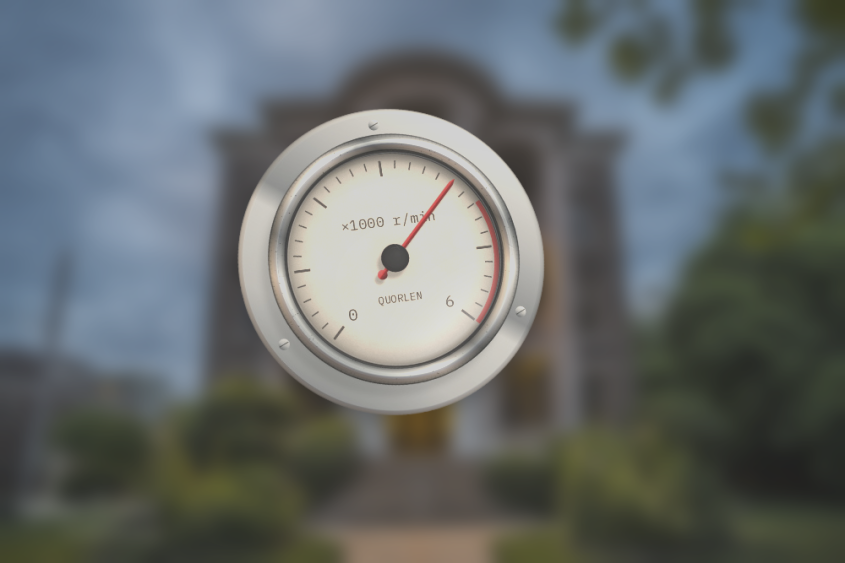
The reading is 4000; rpm
